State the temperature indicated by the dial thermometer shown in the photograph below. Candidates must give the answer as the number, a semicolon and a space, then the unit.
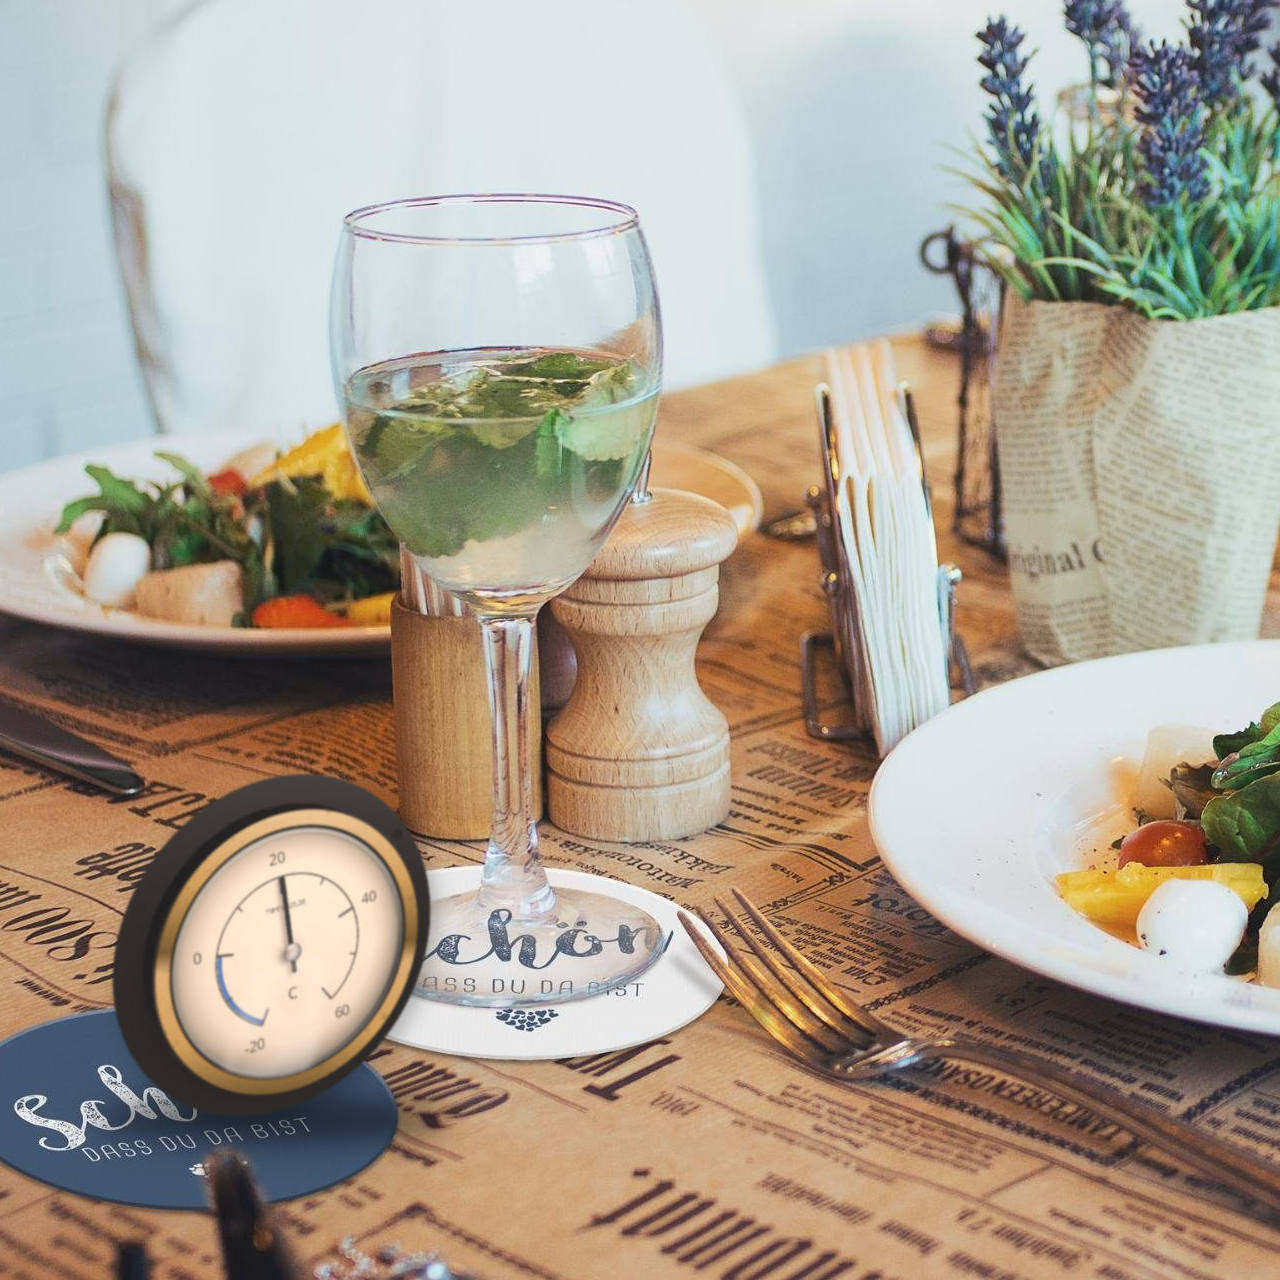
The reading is 20; °C
